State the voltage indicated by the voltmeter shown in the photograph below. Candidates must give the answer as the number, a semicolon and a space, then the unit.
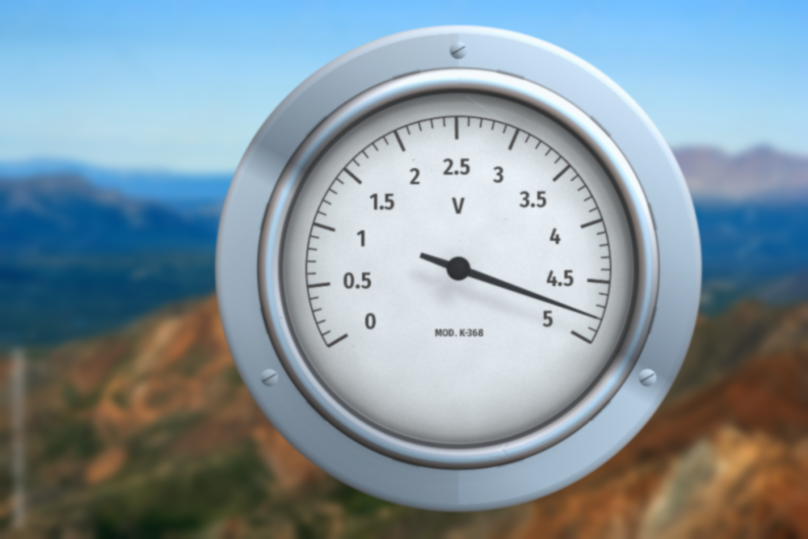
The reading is 4.8; V
